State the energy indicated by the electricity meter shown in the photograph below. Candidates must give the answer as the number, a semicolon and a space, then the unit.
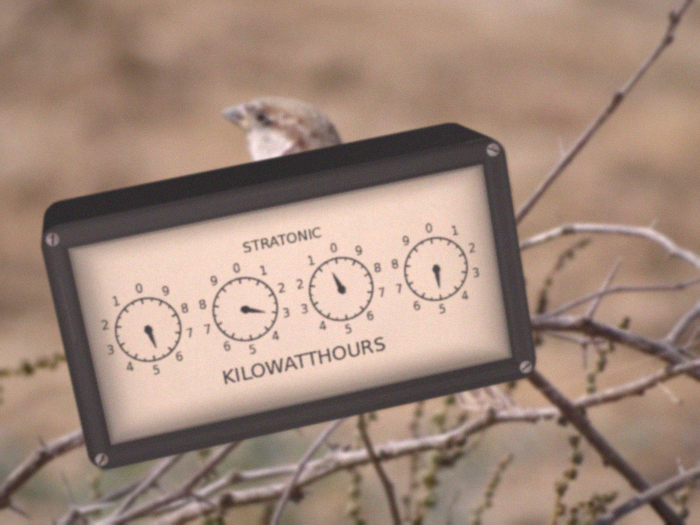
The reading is 5305; kWh
